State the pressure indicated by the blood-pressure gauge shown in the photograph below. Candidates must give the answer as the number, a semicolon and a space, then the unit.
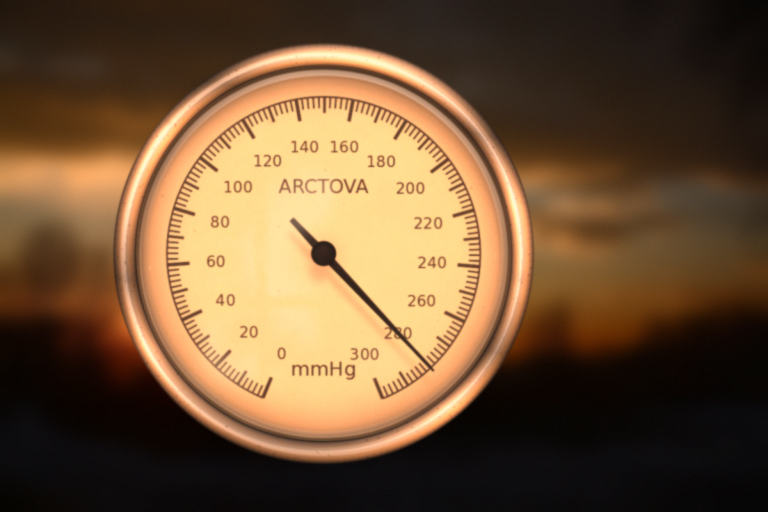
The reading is 280; mmHg
